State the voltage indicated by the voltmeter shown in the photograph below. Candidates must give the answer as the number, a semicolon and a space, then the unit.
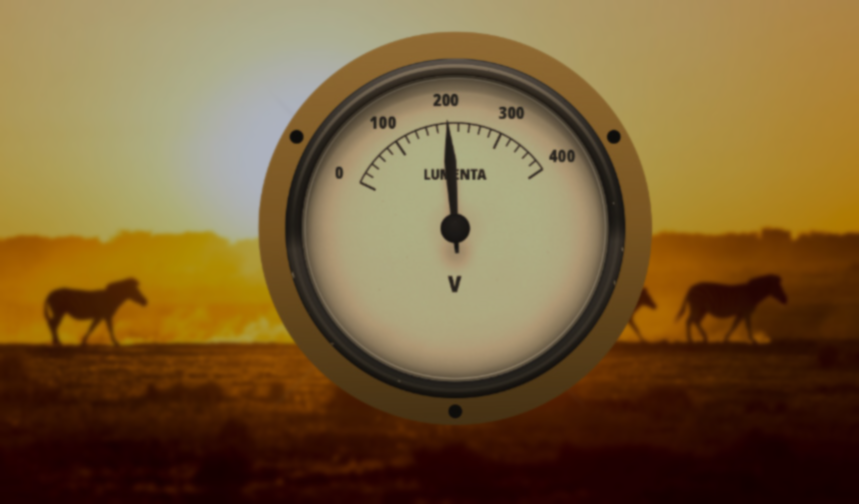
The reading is 200; V
